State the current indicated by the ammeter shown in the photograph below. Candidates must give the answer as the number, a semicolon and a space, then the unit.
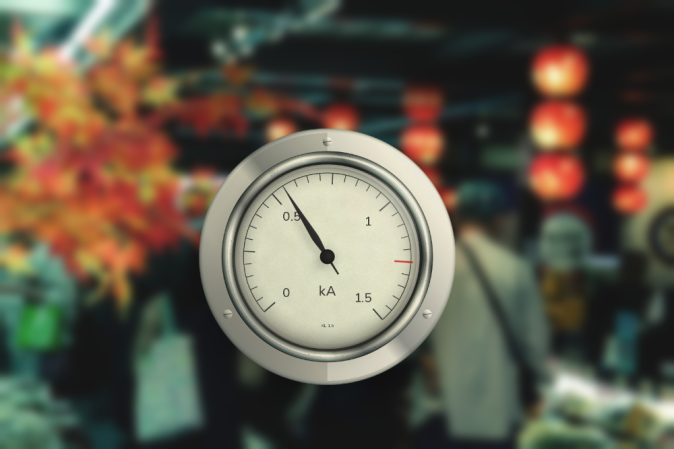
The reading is 0.55; kA
